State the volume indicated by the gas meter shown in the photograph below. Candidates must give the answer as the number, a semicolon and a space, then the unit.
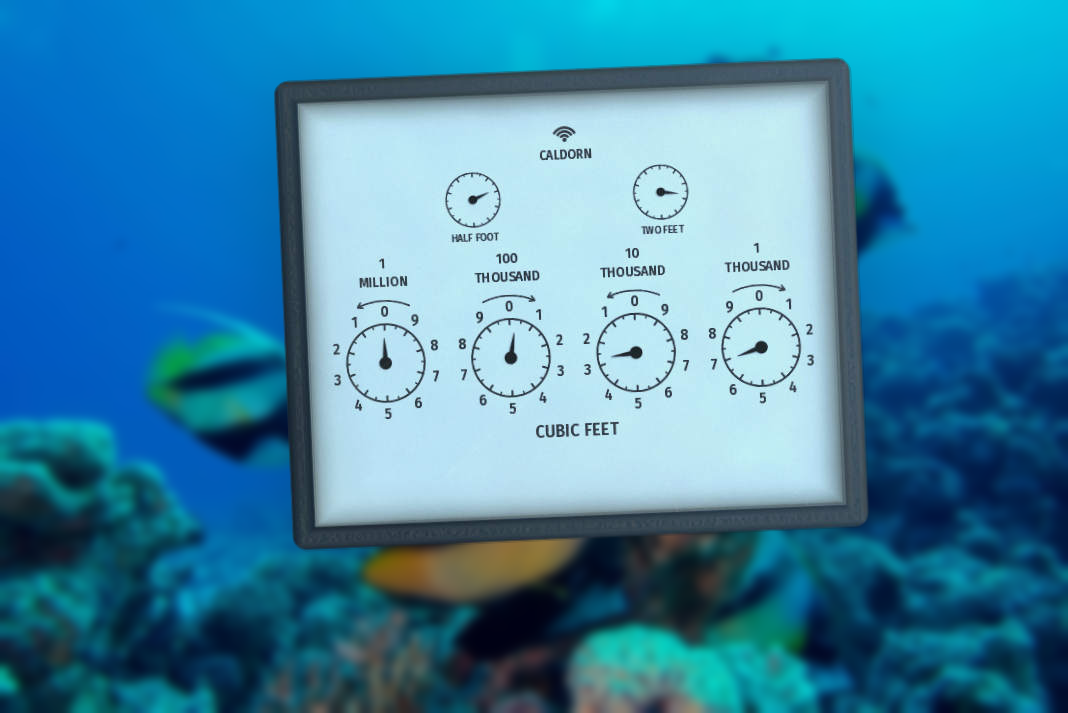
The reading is 2700; ft³
